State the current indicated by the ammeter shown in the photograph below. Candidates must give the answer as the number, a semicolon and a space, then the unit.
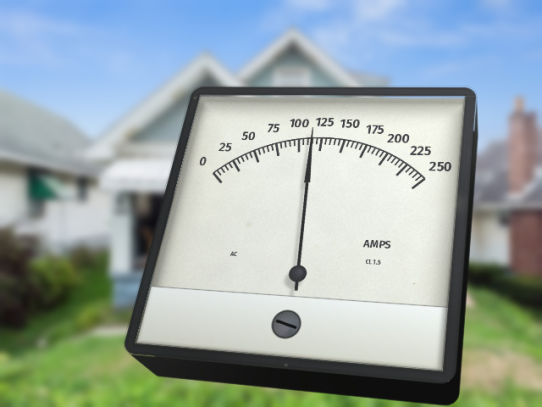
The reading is 115; A
